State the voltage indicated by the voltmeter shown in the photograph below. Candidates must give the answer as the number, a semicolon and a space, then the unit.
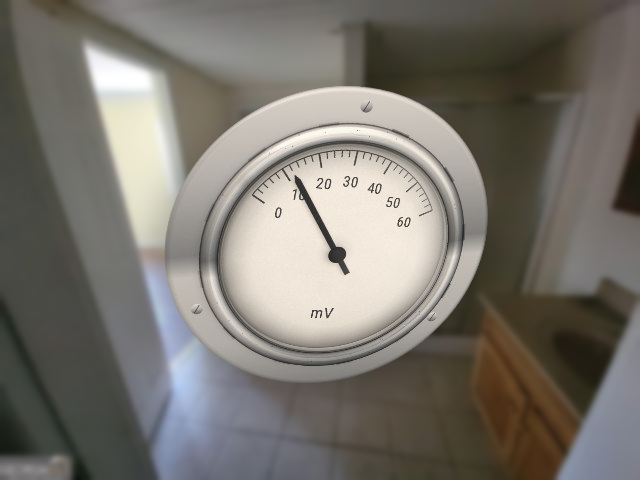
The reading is 12; mV
